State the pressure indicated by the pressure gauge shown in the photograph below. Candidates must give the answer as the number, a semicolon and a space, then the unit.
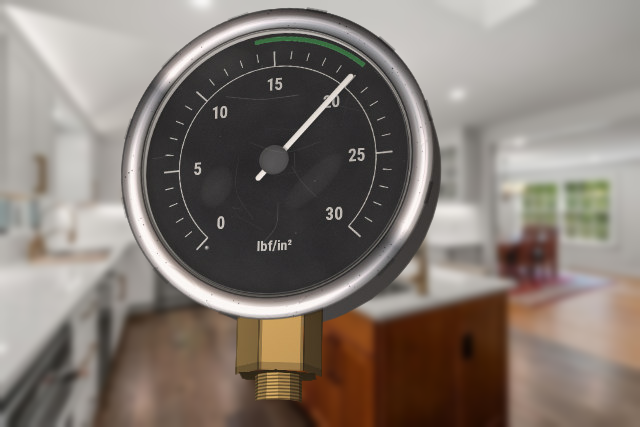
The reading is 20; psi
